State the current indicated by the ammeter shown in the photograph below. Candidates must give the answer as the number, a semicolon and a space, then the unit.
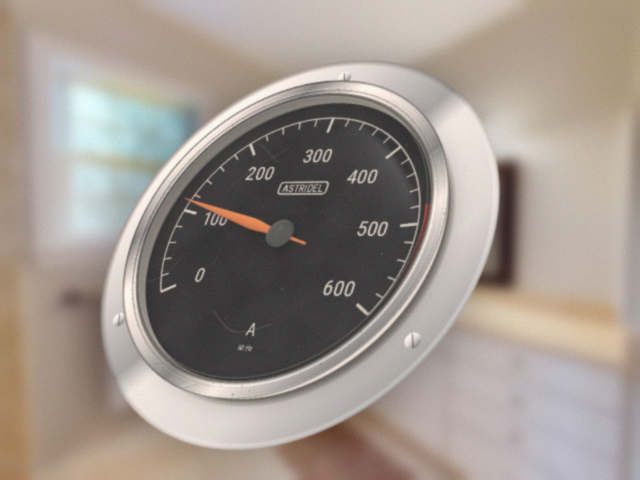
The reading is 110; A
